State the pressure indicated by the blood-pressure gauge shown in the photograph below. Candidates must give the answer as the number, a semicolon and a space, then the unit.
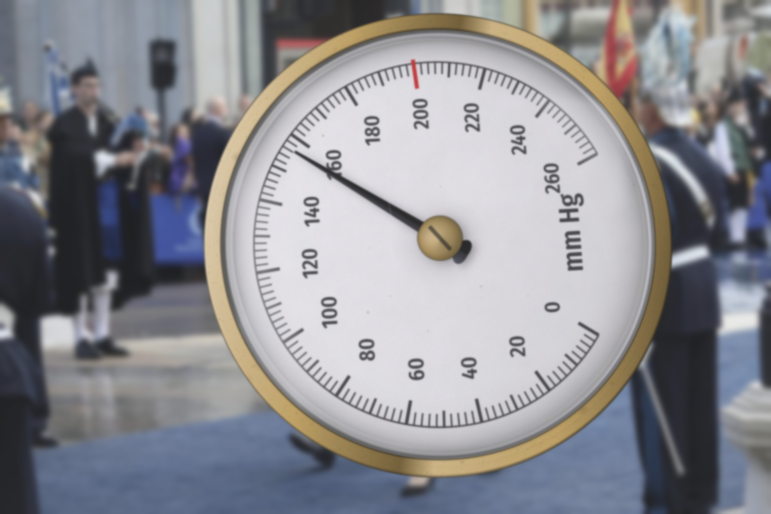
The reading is 156; mmHg
